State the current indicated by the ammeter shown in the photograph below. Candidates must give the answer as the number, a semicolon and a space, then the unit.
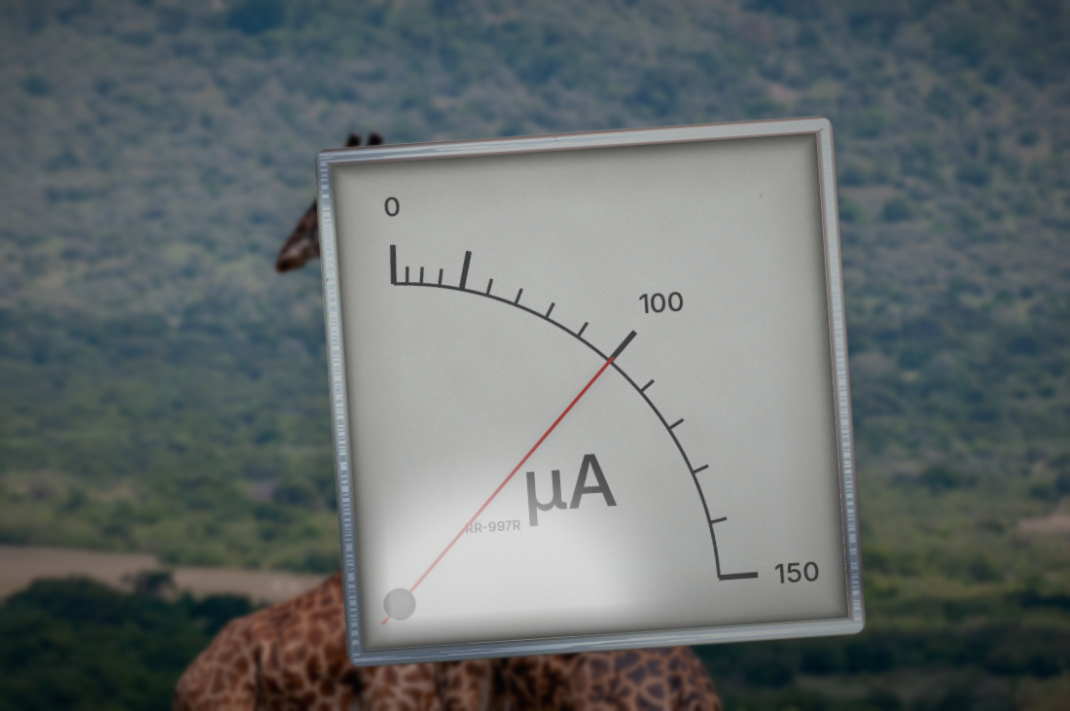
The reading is 100; µA
